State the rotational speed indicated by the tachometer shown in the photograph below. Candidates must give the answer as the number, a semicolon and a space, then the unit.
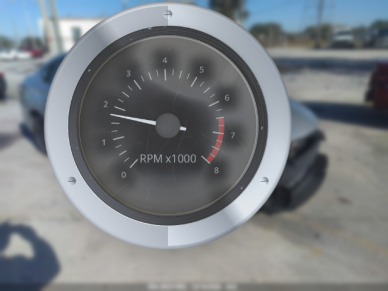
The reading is 1750; rpm
